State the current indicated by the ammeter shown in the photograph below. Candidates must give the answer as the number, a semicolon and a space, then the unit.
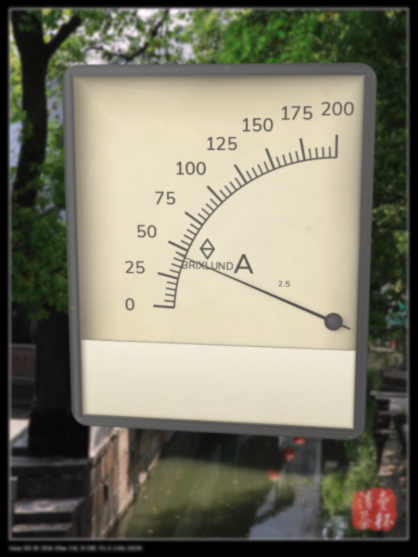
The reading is 45; A
